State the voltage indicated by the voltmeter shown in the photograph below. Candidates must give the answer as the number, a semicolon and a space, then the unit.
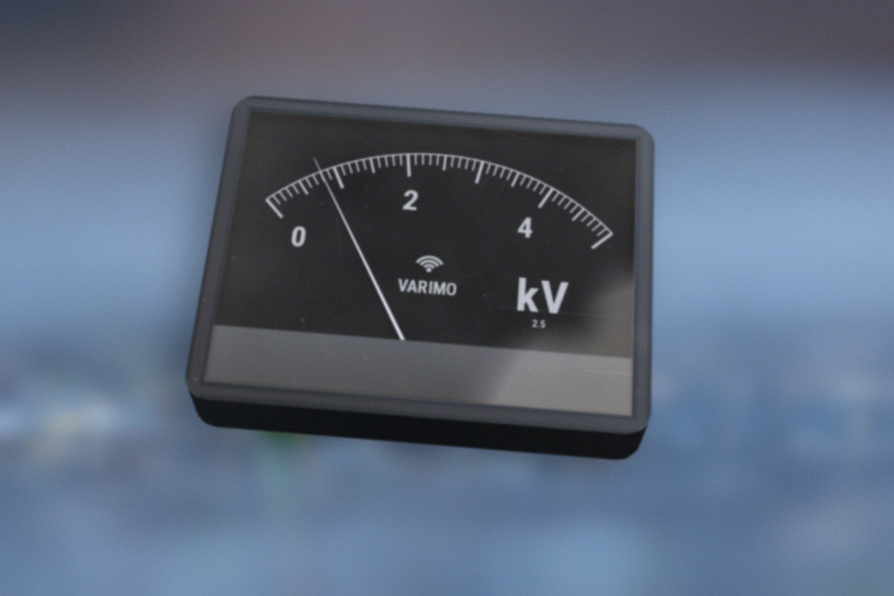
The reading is 0.8; kV
